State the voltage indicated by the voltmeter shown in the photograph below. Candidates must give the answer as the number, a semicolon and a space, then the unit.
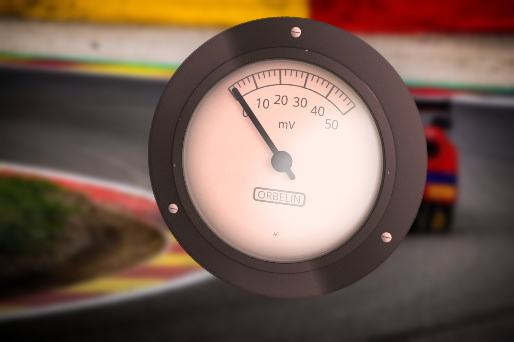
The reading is 2; mV
